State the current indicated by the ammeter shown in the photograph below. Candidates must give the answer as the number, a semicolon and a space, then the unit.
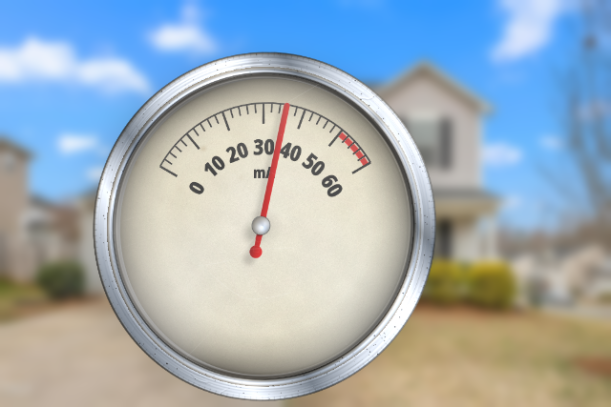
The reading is 36; mA
